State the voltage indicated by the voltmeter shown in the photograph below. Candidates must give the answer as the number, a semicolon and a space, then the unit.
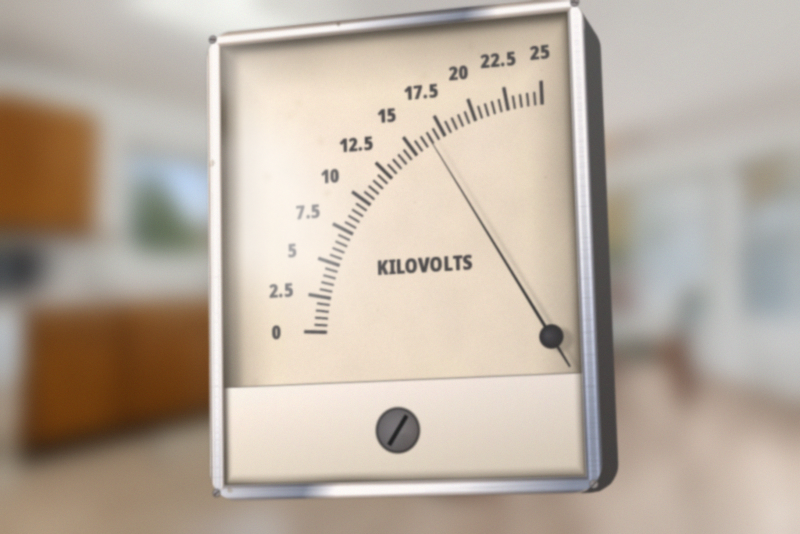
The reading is 16.5; kV
